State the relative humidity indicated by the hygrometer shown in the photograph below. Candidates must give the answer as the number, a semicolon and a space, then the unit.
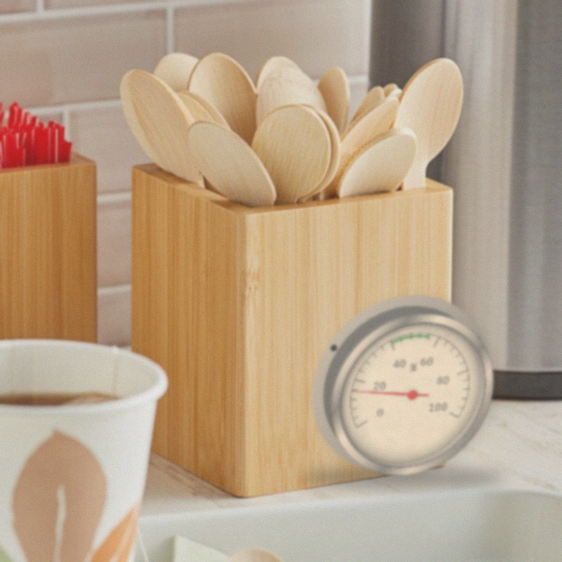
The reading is 16; %
